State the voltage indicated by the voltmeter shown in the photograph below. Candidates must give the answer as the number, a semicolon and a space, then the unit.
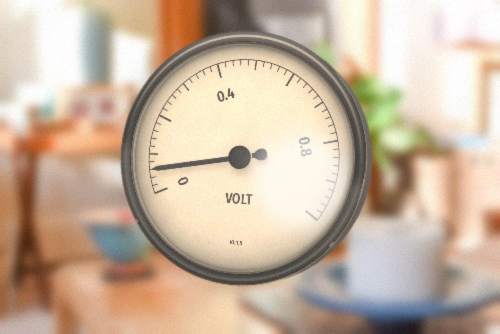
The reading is 0.06; V
